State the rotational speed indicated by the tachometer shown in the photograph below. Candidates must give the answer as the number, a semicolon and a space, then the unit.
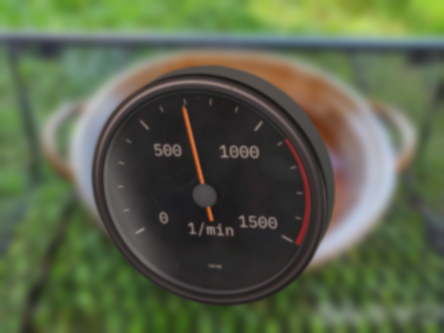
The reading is 700; rpm
